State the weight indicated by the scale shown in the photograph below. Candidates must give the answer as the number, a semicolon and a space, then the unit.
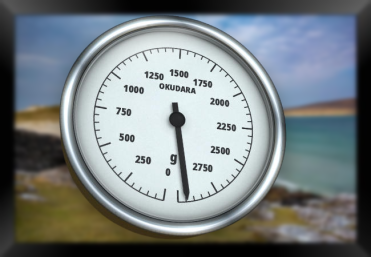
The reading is 2950; g
